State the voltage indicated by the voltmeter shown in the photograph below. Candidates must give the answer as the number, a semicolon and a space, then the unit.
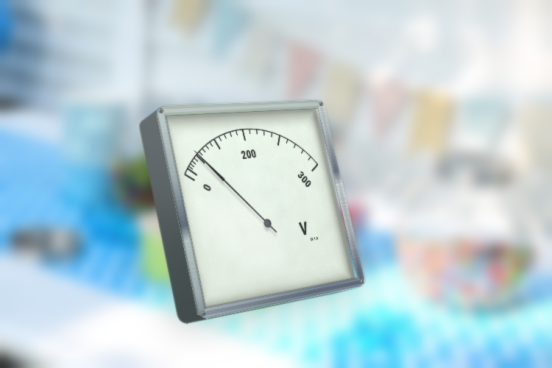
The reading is 100; V
